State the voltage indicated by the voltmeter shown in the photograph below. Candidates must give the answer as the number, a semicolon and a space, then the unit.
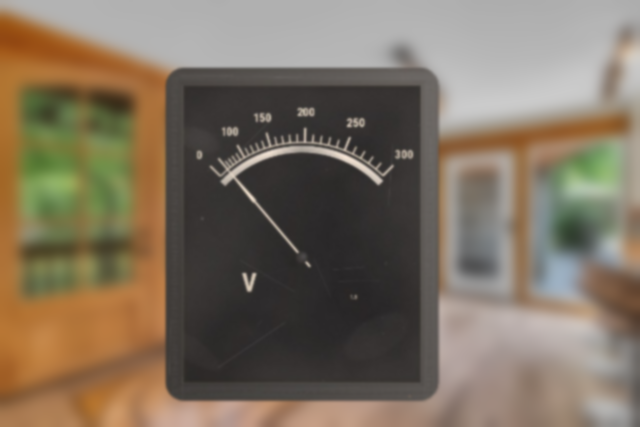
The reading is 50; V
